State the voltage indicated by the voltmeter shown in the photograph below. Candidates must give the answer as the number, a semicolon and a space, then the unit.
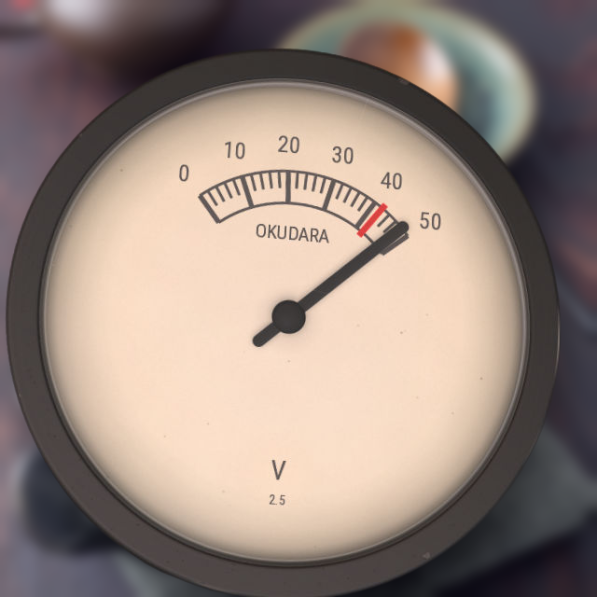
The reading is 48; V
